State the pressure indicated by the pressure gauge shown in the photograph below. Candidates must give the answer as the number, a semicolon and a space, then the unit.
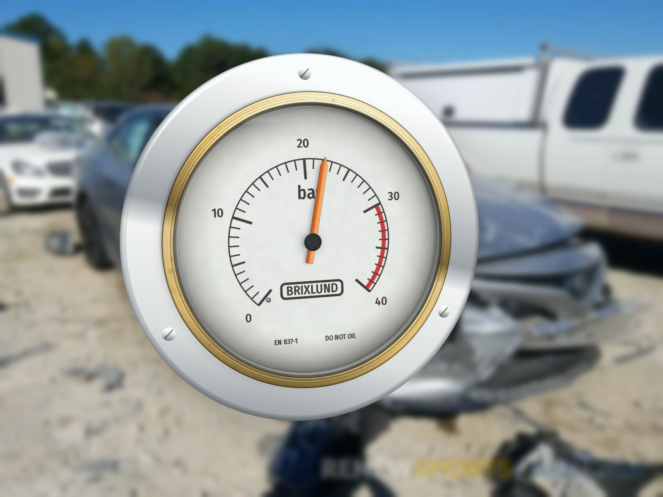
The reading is 22; bar
